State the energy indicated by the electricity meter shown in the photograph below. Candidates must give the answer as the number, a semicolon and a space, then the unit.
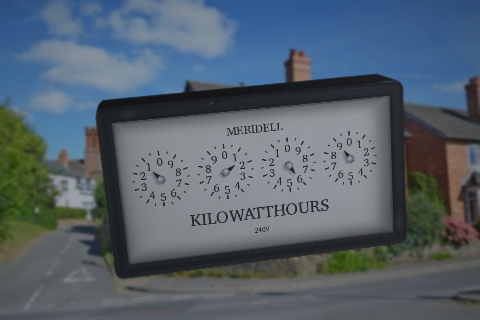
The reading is 1159; kWh
